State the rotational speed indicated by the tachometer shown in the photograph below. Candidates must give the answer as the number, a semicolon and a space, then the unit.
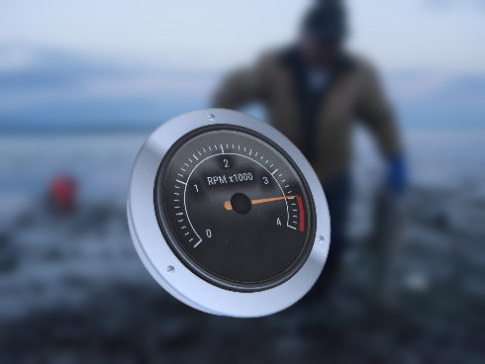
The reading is 3500; rpm
